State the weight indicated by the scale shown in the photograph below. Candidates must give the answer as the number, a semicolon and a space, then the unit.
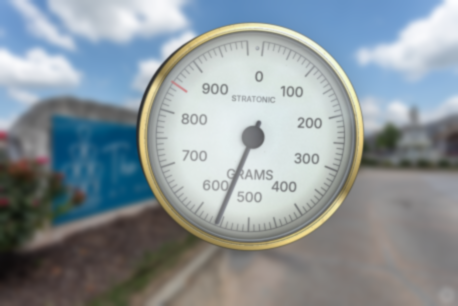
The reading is 560; g
